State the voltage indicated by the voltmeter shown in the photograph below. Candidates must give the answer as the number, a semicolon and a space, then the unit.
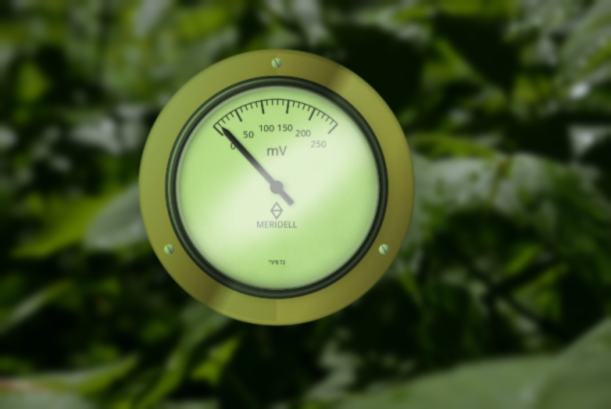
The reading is 10; mV
